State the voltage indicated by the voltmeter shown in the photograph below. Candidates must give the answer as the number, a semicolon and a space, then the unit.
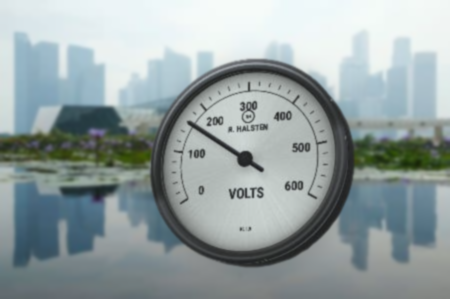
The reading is 160; V
